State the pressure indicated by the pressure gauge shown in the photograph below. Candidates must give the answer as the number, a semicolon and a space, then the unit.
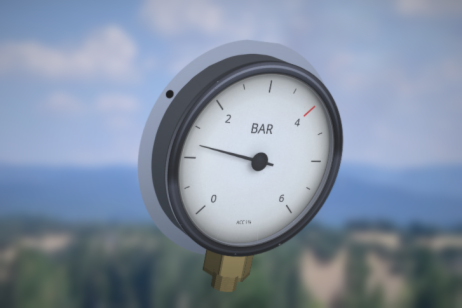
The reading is 1.25; bar
